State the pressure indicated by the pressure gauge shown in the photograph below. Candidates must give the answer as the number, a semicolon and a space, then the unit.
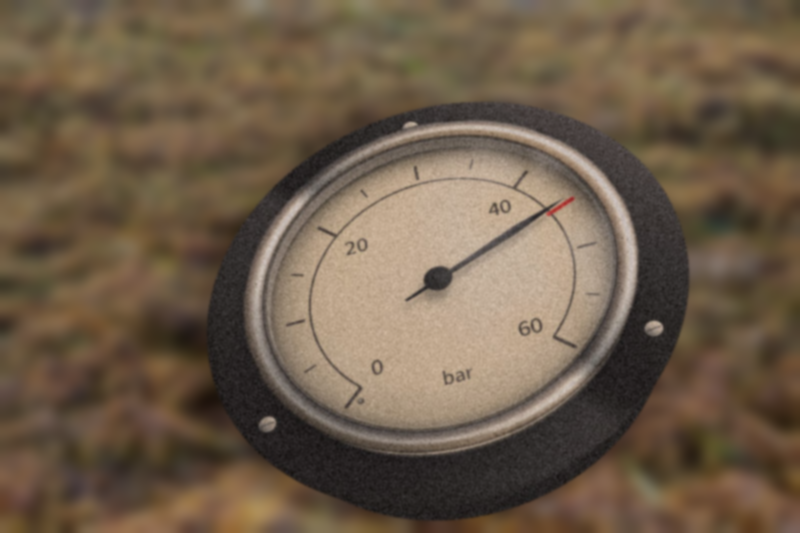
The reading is 45; bar
